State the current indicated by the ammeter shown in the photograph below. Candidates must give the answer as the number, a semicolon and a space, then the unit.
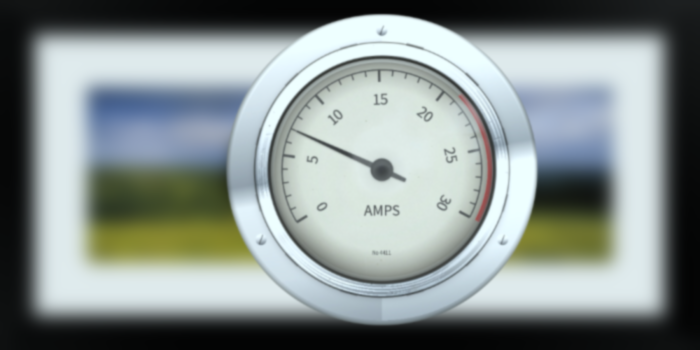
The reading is 7; A
